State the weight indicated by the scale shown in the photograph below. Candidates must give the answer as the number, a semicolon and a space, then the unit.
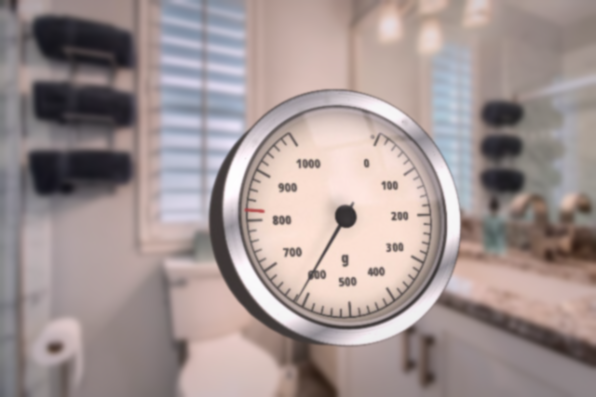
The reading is 620; g
